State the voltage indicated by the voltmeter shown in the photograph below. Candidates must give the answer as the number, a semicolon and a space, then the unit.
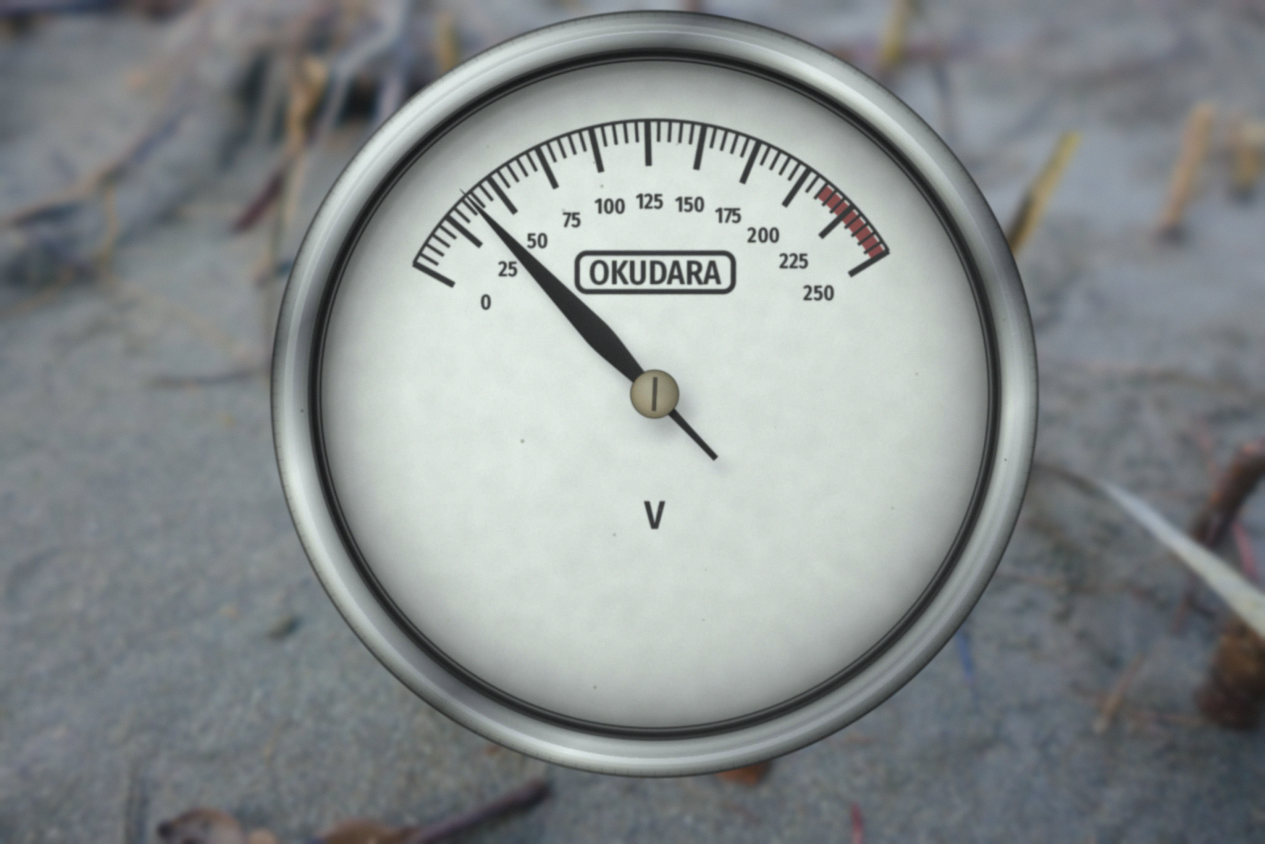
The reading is 37.5; V
